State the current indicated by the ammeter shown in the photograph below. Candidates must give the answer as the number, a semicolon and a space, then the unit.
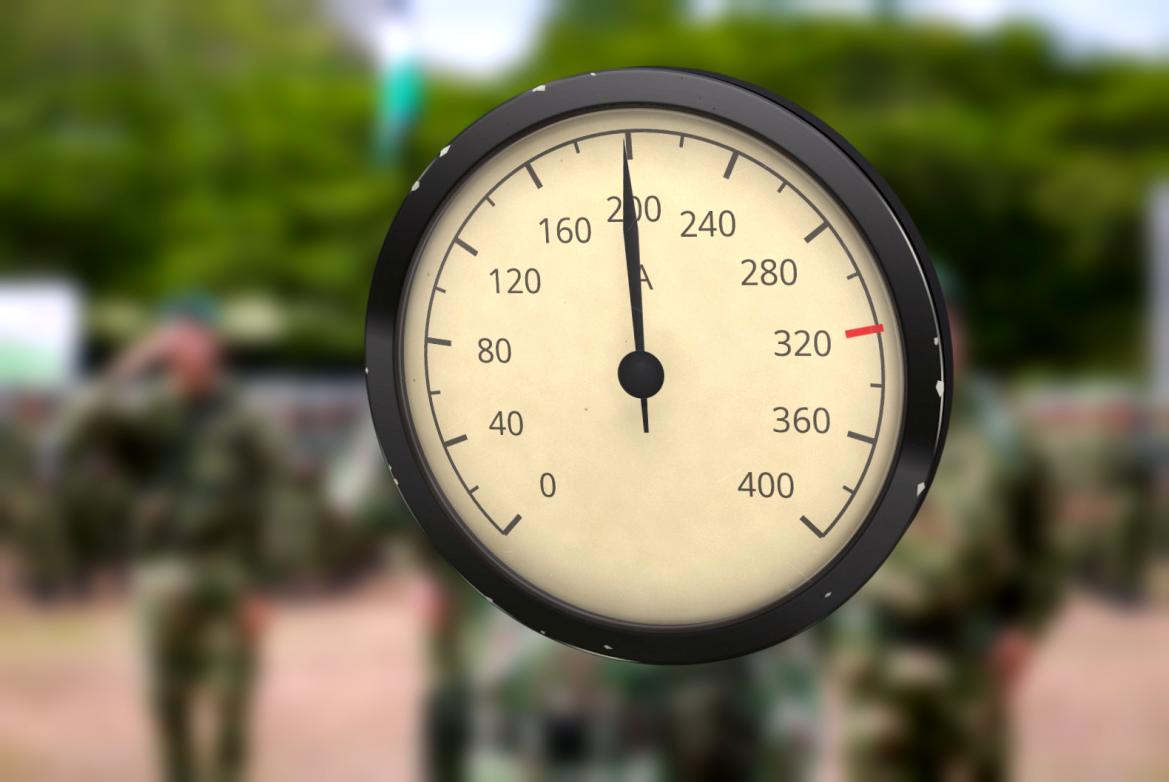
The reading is 200; A
